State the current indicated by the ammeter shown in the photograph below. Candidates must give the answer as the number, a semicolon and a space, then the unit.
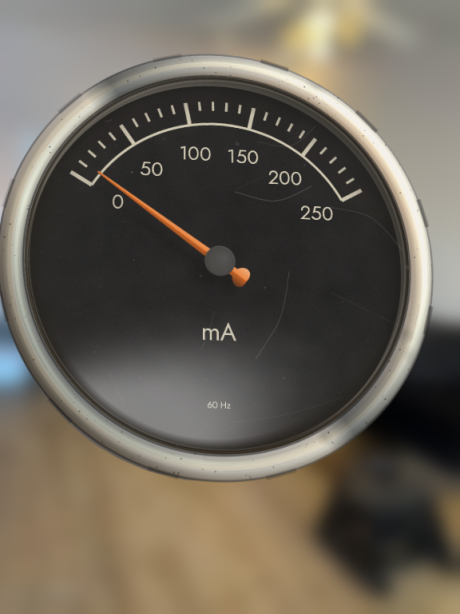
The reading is 10; mA
